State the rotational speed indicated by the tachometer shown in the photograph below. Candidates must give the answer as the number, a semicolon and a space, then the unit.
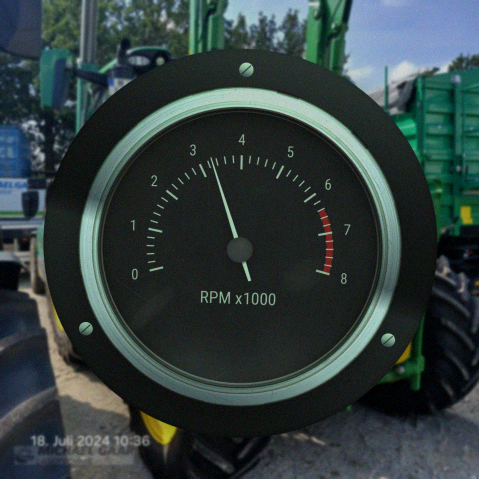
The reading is 3300; rpm
